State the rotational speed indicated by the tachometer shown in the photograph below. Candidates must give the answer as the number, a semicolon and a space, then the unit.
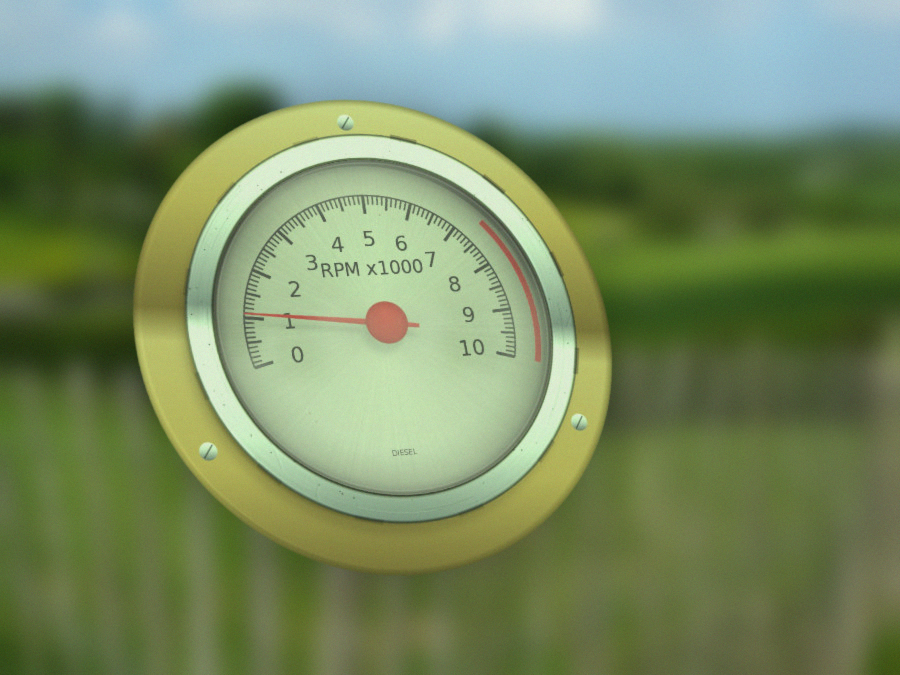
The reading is 1000; rpm
